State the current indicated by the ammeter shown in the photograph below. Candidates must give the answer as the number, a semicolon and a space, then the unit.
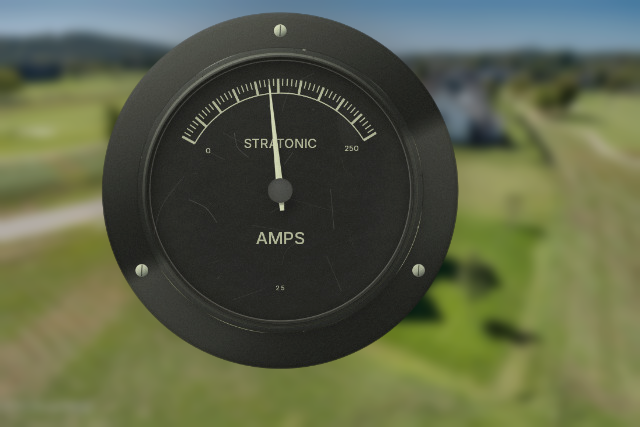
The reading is 115; A
